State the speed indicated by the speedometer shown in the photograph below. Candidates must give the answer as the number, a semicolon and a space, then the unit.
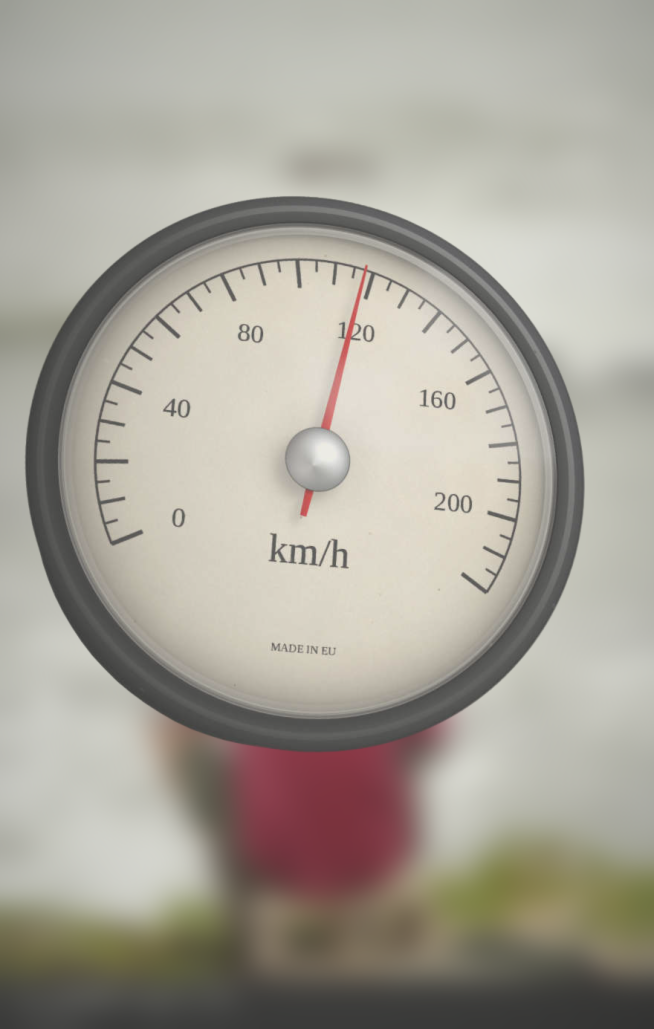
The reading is 117.5; km/h
